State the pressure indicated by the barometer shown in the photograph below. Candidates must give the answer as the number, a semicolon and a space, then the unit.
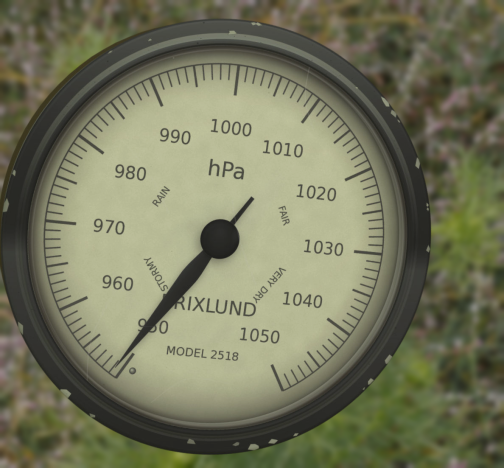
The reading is 951; hPa
